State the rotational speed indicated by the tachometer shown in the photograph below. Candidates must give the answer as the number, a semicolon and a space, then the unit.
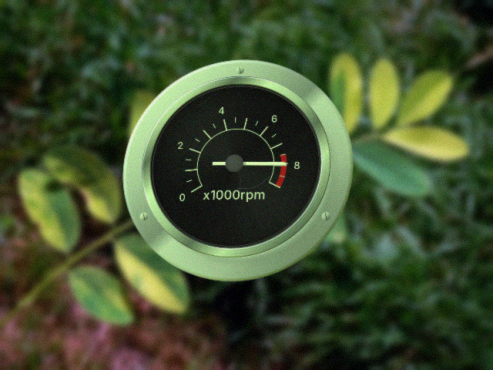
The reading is 8000; rpm
